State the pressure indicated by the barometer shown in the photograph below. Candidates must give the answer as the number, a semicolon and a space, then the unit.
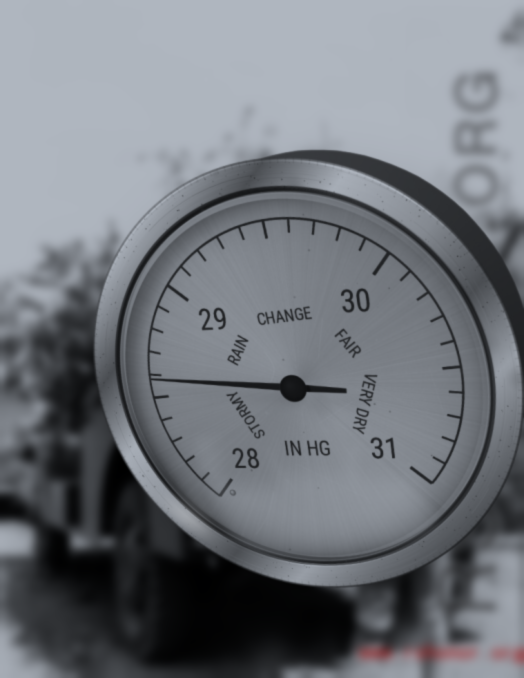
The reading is 28.6; inHg
